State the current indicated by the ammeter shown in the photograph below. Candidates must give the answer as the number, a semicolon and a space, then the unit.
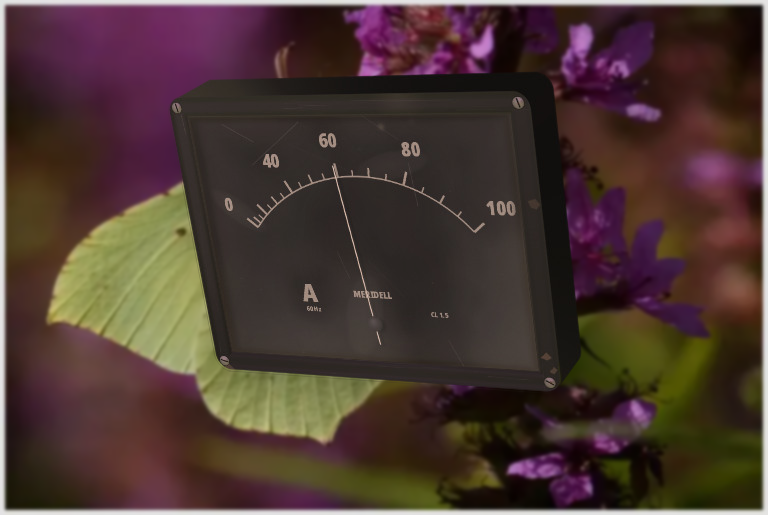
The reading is 60; A
